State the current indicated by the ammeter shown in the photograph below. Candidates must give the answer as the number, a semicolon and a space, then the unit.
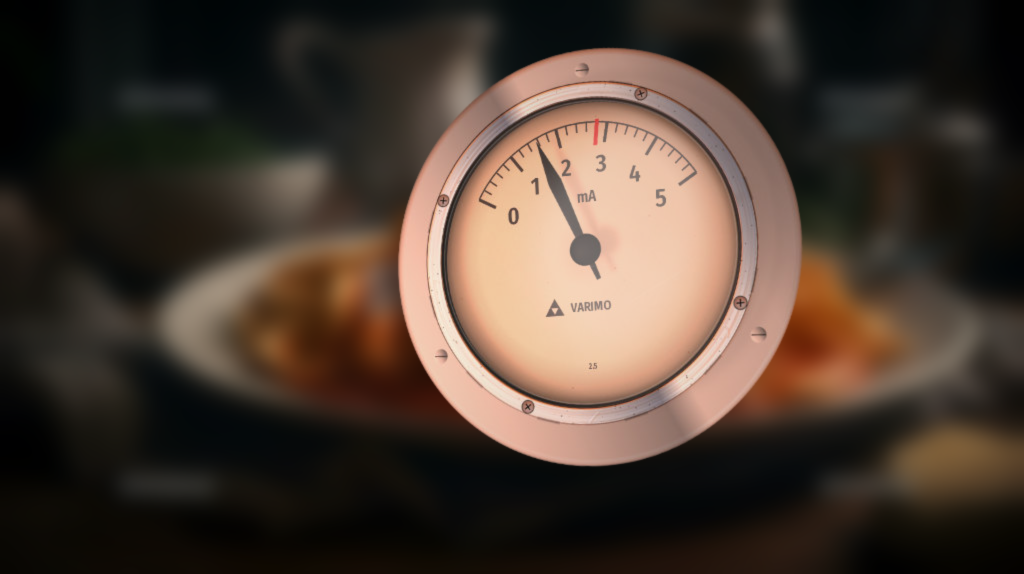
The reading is 1.6; mA
